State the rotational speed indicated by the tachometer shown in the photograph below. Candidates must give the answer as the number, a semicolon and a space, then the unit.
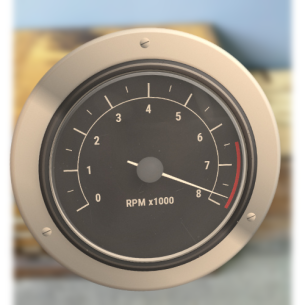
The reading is 7750; rpm
